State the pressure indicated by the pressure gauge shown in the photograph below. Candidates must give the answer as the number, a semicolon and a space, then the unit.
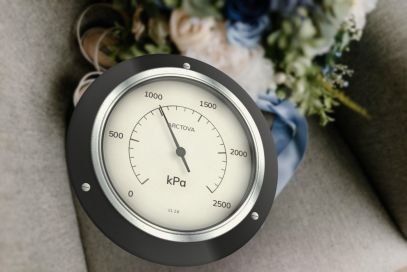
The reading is 1000; kPa
